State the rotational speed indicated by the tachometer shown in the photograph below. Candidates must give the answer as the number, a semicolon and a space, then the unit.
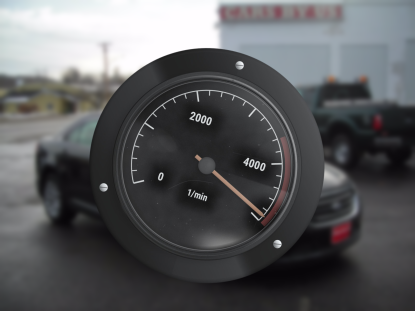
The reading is 4900; rpm
